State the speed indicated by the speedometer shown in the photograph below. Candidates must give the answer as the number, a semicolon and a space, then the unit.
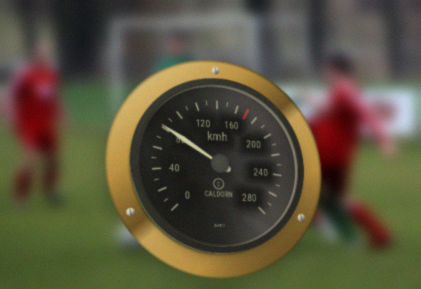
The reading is 80; km/h
